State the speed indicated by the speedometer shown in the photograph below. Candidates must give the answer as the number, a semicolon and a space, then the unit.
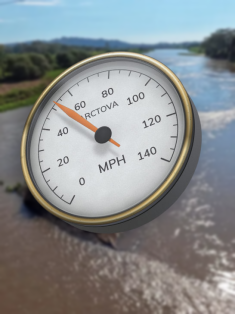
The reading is 52.5; mph
